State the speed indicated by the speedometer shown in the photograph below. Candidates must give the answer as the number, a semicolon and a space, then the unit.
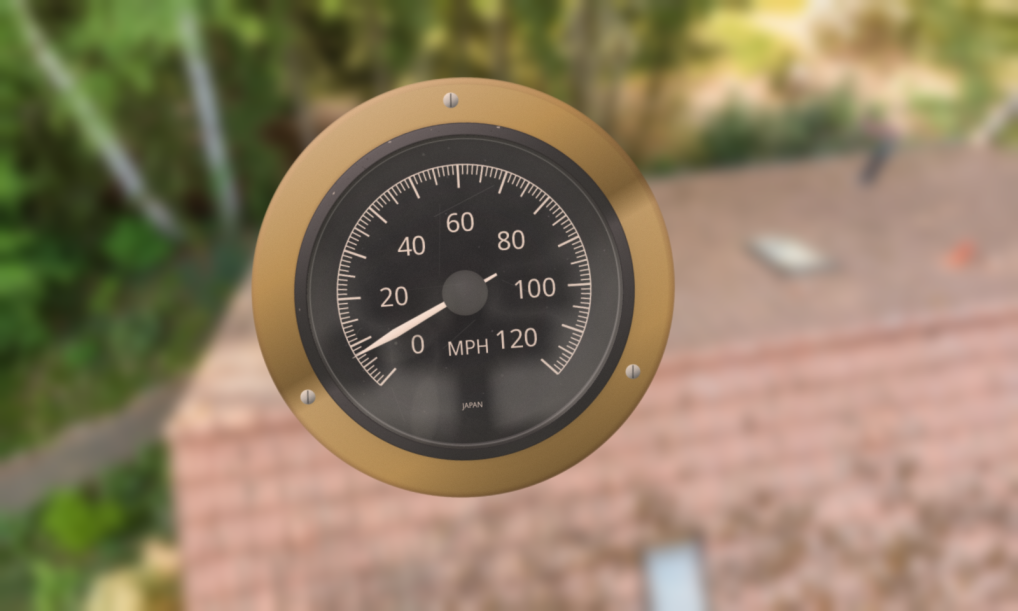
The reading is 8; mph
